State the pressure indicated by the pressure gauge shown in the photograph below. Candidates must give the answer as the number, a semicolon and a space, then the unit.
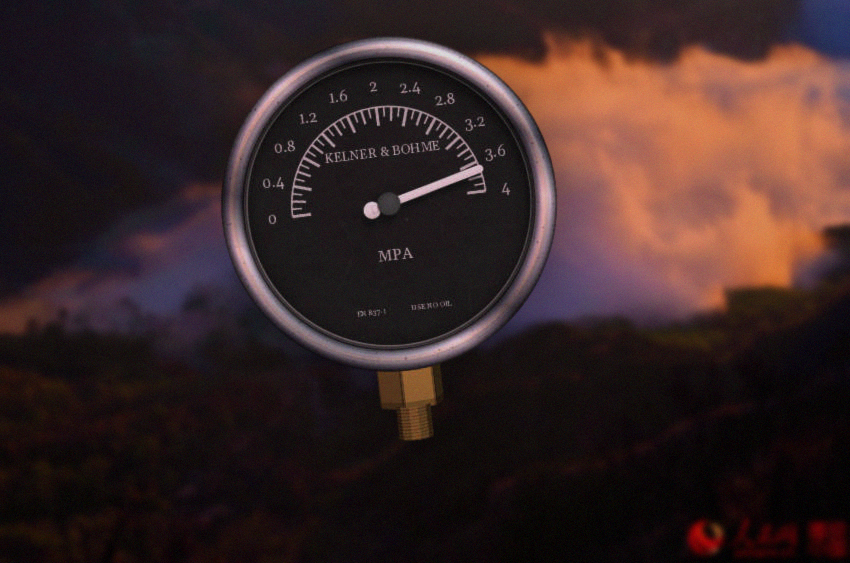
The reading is 3.7; MPa
